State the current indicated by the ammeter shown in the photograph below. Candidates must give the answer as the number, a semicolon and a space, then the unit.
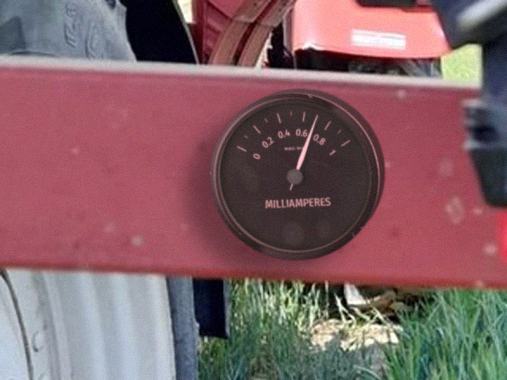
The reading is 0.7; mA
